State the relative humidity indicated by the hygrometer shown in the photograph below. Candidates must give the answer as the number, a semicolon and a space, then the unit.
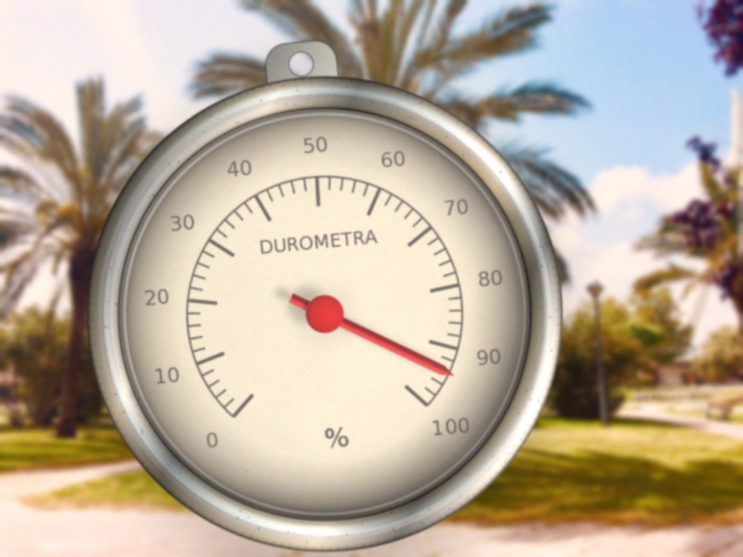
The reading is 94; %
